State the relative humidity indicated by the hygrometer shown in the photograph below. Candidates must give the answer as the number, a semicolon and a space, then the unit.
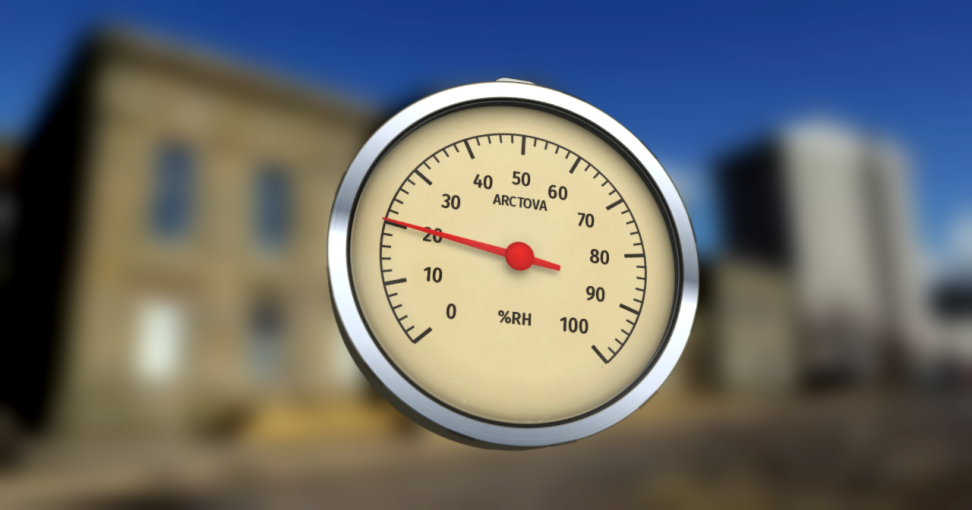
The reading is 20; %
